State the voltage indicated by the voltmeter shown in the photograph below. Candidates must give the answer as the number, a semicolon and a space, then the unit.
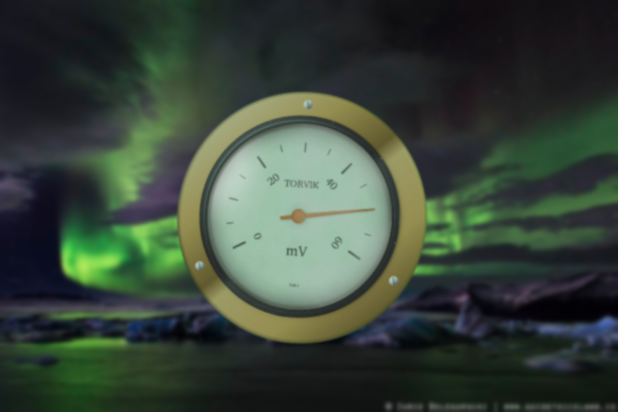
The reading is 50; mV
